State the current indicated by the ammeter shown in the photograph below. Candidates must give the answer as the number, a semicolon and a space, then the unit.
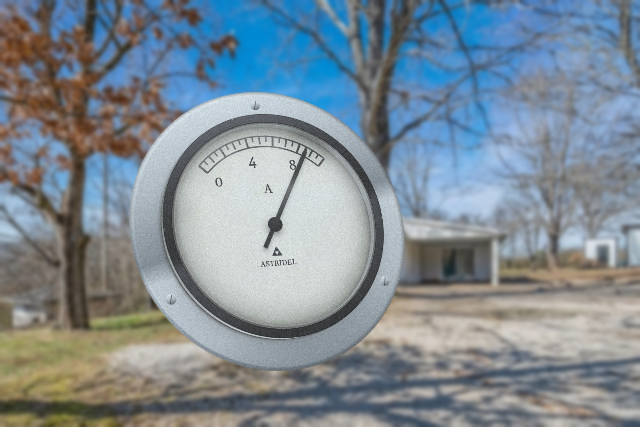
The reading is 8.5; A
